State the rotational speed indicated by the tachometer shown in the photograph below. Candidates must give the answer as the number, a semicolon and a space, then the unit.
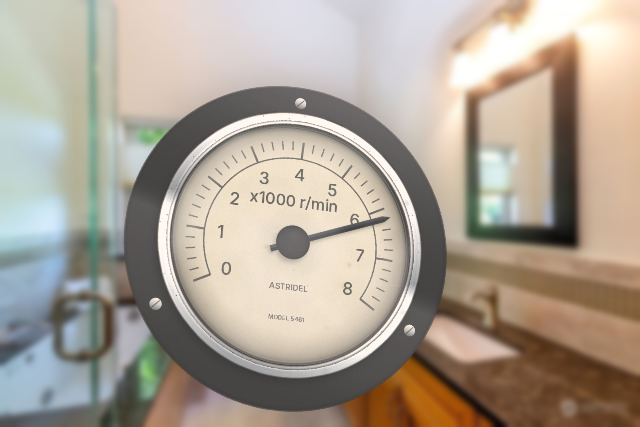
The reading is 6200; rpm
